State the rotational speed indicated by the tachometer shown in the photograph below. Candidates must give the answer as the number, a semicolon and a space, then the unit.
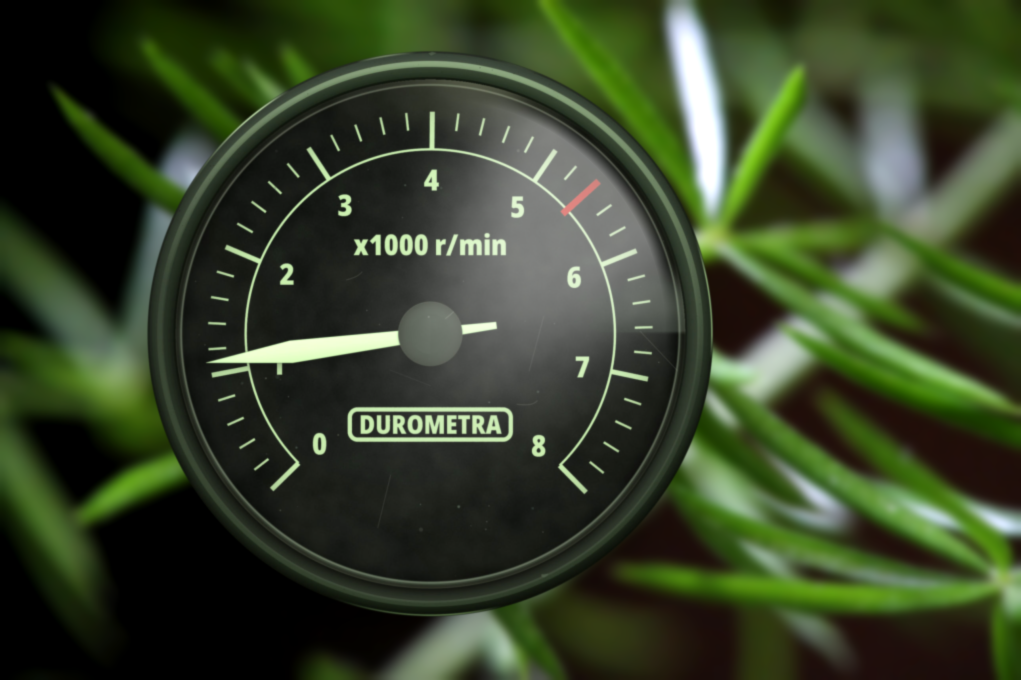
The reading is 1100; rpm
